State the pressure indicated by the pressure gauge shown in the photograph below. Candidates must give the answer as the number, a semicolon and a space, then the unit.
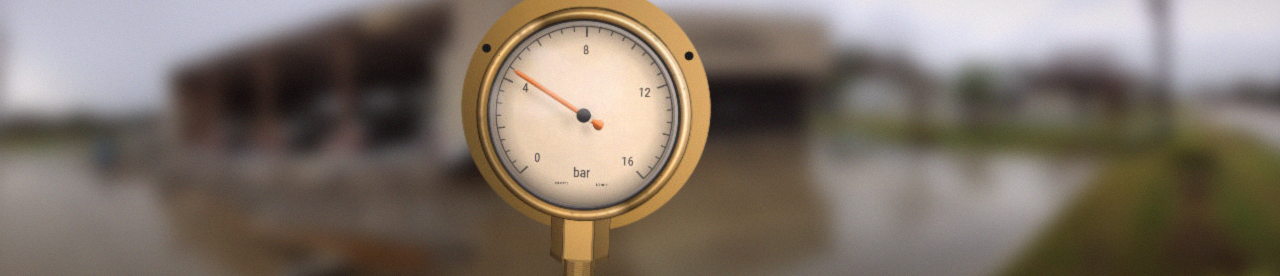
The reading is 4.5; bar
